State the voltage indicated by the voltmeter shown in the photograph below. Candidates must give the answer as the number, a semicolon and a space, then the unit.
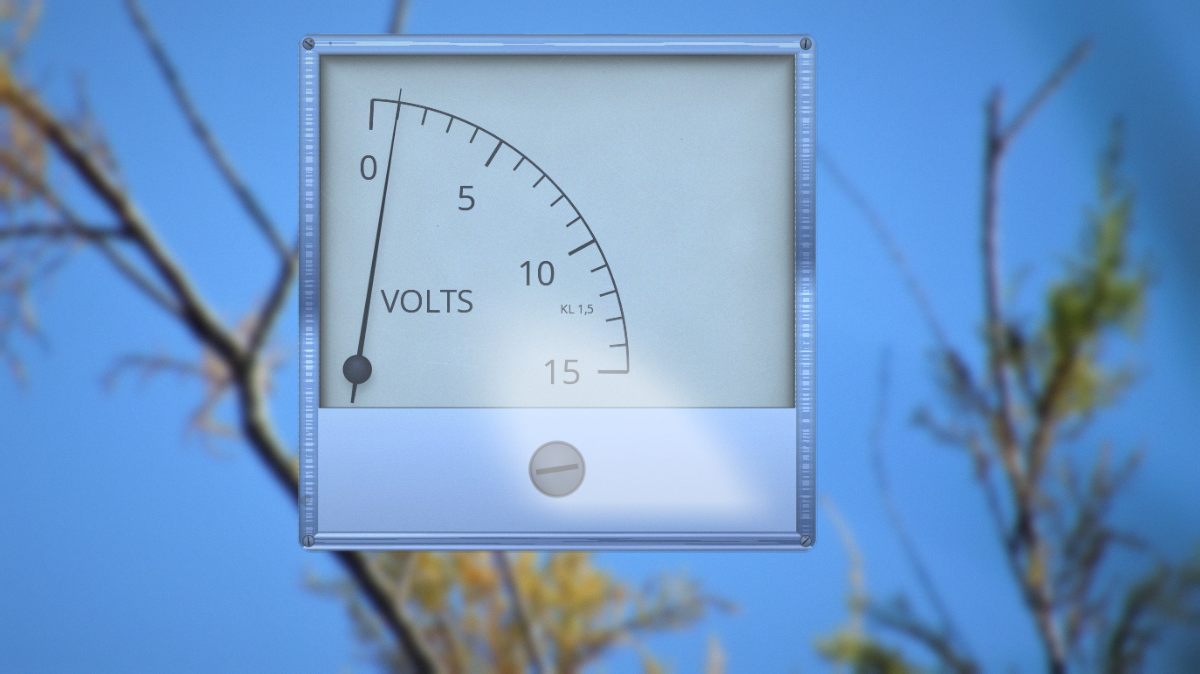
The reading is 1; V
